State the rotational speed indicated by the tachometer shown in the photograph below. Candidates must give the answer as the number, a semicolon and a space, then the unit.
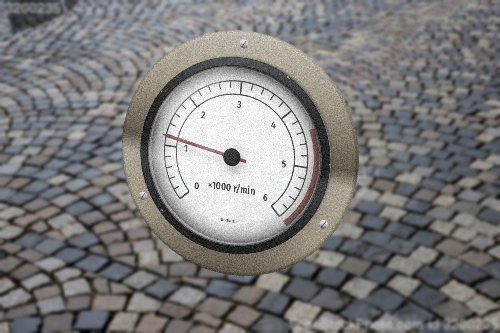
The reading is 1200; rpm
